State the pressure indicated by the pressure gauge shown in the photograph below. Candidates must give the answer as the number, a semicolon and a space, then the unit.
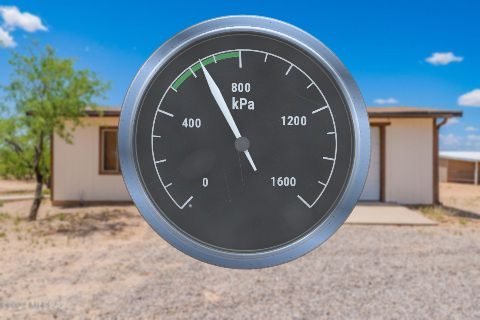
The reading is 650; kPa
